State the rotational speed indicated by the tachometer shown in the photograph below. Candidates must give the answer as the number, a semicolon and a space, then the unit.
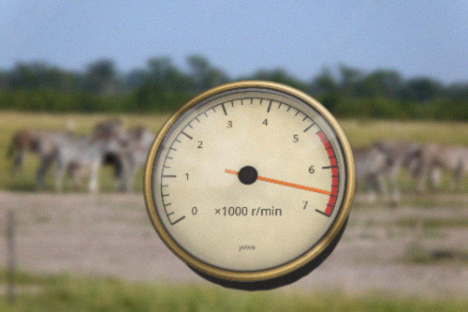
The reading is 6600; rpm
